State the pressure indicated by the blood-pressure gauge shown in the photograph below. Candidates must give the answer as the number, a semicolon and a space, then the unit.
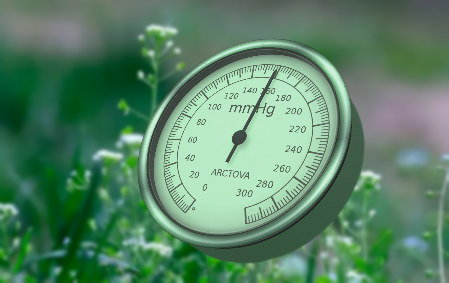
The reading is 160; mmHg
